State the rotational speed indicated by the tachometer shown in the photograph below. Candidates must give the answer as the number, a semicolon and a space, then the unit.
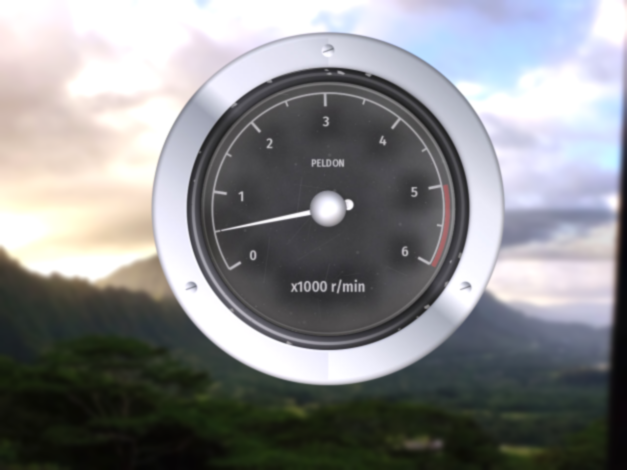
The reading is 500; rpm
